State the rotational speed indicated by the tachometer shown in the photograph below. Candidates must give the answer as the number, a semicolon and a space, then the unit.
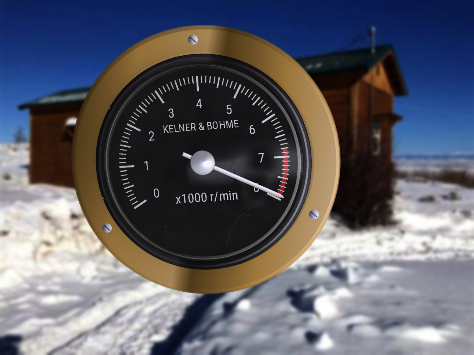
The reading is 7900; rpm
